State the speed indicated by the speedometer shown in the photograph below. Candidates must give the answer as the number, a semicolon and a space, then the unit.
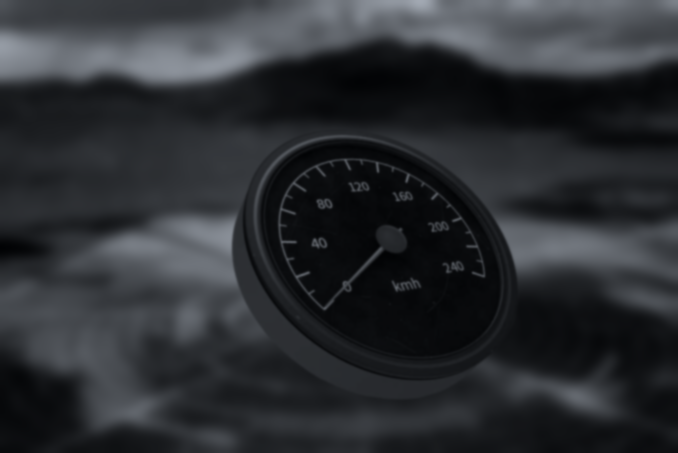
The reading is 0; km/h
